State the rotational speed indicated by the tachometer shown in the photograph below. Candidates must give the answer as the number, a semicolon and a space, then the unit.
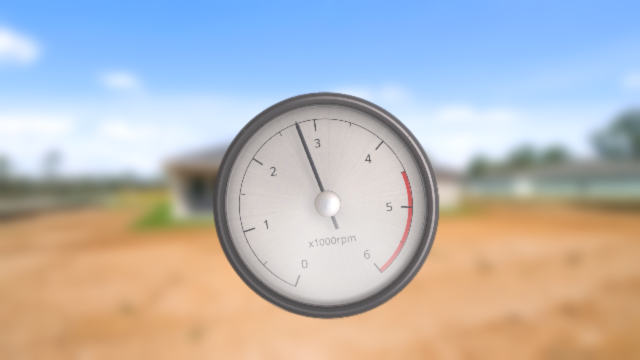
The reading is 2750; rpm
